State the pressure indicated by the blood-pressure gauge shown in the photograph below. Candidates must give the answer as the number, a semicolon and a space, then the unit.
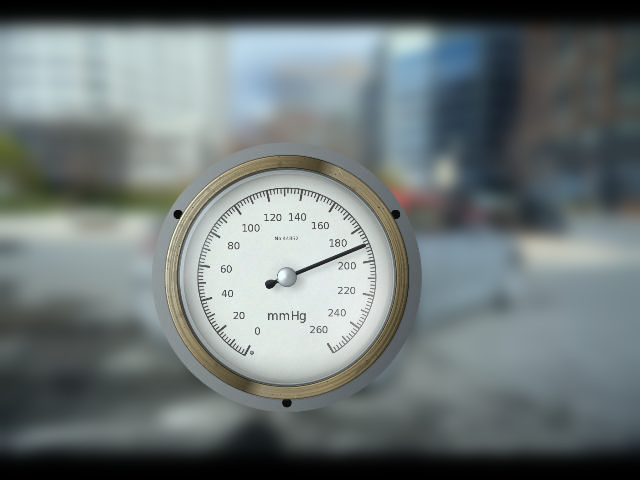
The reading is 190; mmHg
